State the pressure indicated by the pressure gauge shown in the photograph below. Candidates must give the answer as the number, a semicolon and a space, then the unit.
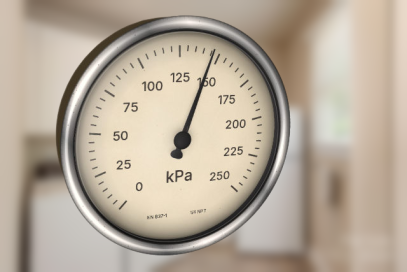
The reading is 145; kPa
